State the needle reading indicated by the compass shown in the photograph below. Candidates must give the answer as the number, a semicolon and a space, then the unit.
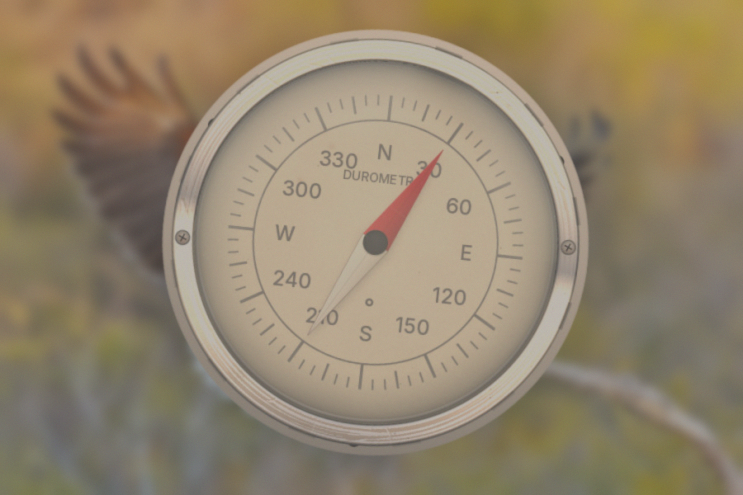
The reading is 30; °
